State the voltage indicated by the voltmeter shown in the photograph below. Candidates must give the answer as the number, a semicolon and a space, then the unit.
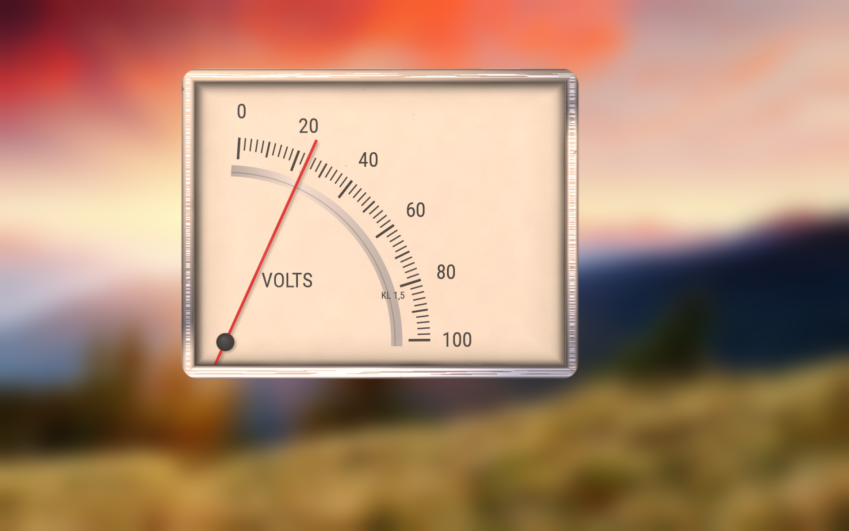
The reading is 24; V
